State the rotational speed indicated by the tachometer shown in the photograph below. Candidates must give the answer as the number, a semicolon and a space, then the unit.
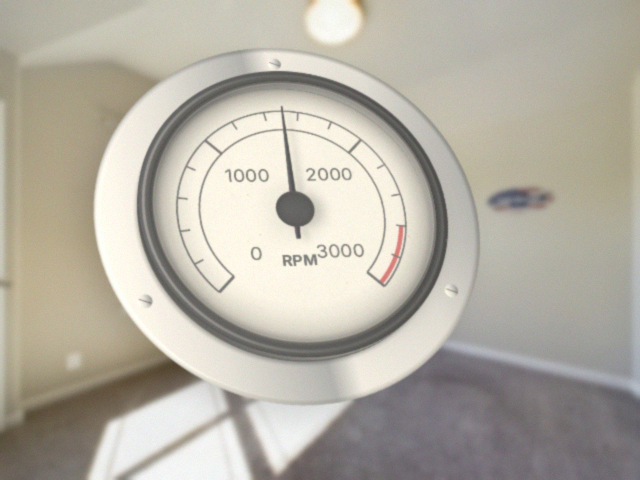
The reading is 1500; rpm
